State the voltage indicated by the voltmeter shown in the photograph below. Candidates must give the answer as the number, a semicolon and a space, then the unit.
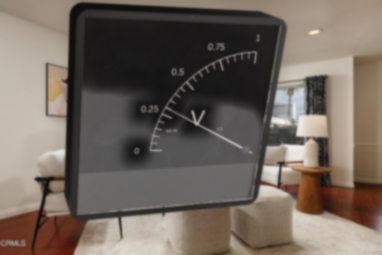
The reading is 0.3; V
